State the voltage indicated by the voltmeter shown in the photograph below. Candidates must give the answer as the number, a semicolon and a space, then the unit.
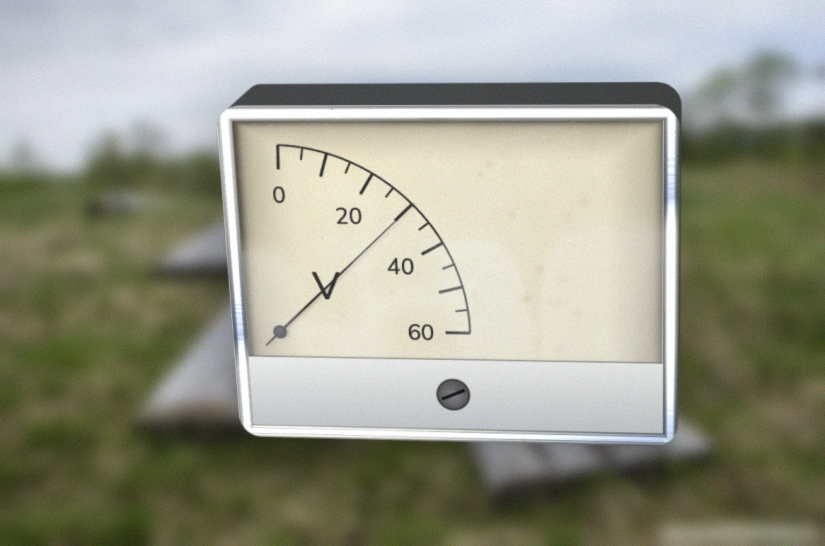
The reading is 30; V
